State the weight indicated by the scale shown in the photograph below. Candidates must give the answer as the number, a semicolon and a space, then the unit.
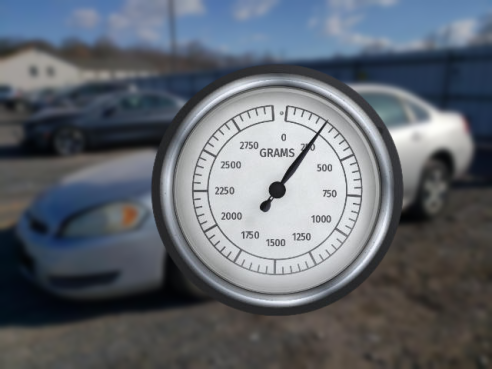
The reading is 250; g
